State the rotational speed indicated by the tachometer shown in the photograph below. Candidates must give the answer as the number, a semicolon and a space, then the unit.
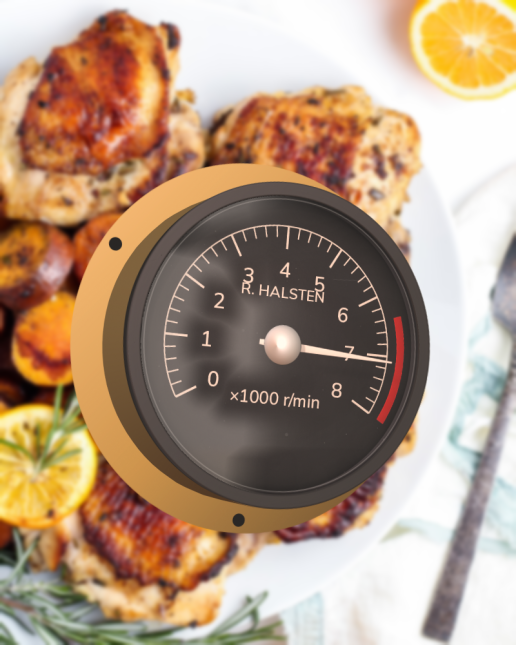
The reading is 7100; rpm
